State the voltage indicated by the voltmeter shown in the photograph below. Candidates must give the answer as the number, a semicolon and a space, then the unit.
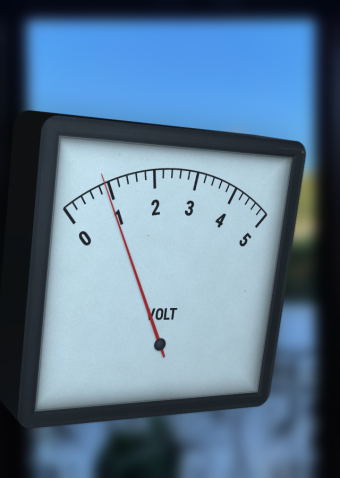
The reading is 0.9; V
